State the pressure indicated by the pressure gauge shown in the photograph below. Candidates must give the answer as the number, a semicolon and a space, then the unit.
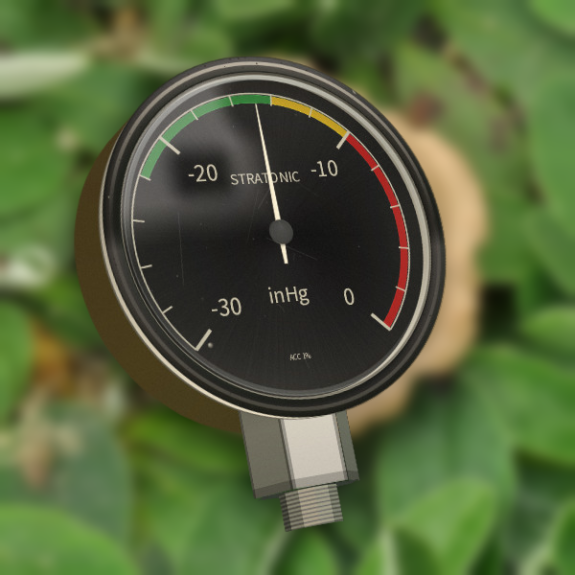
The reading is -15; inHg
